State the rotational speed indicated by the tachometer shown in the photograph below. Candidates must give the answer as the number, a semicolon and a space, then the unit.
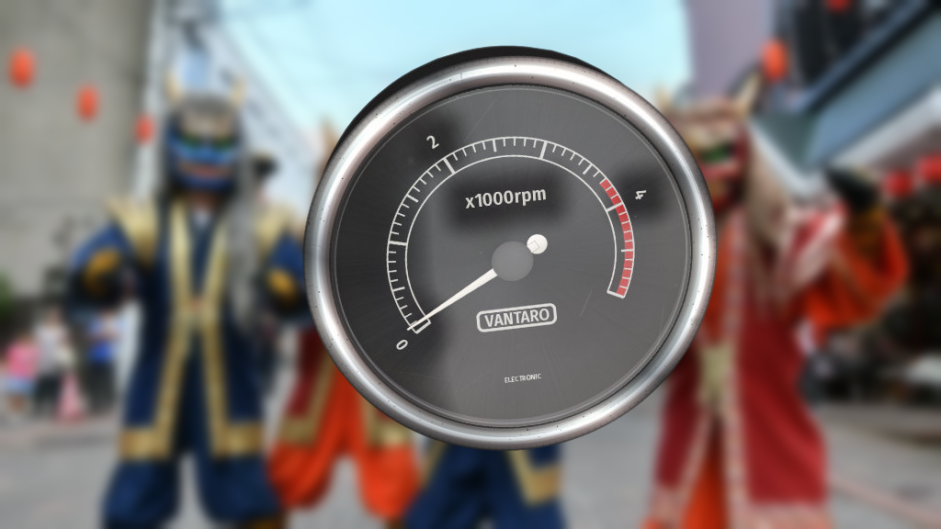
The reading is 100; rpm
